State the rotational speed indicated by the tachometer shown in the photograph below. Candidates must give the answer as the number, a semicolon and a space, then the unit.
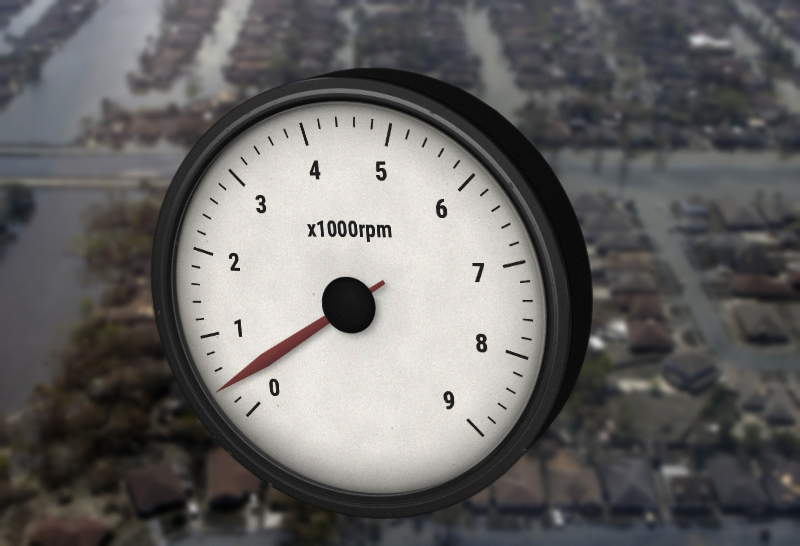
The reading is 400; rpm
